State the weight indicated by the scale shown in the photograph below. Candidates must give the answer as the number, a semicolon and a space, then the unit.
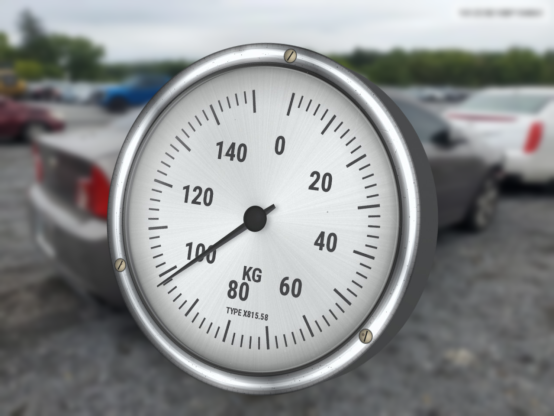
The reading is 98; kg
